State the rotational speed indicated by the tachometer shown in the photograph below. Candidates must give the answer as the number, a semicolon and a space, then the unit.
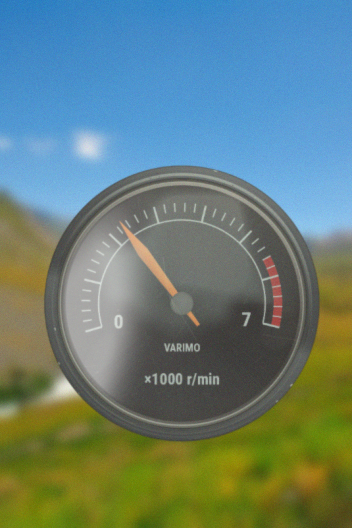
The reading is 2300; rpm
